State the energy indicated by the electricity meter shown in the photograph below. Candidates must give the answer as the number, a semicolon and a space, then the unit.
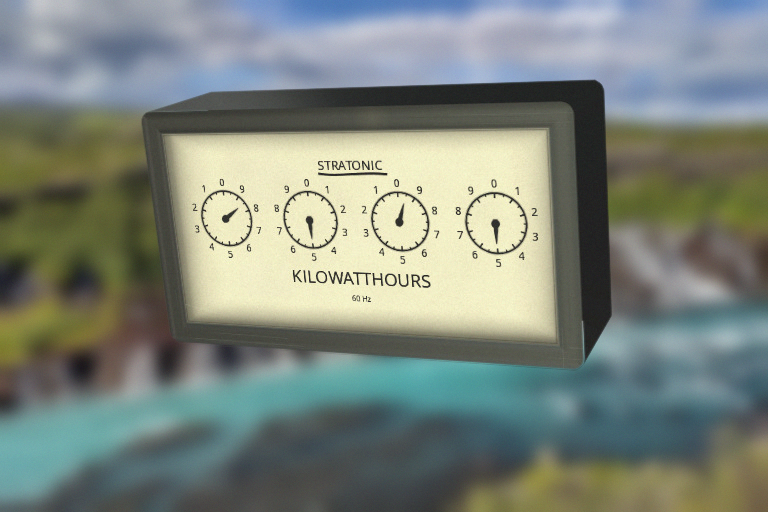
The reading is 8495; kWh
